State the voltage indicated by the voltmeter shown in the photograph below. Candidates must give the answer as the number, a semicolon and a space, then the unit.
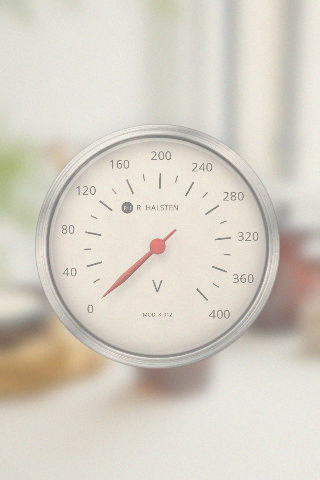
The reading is 0; V
